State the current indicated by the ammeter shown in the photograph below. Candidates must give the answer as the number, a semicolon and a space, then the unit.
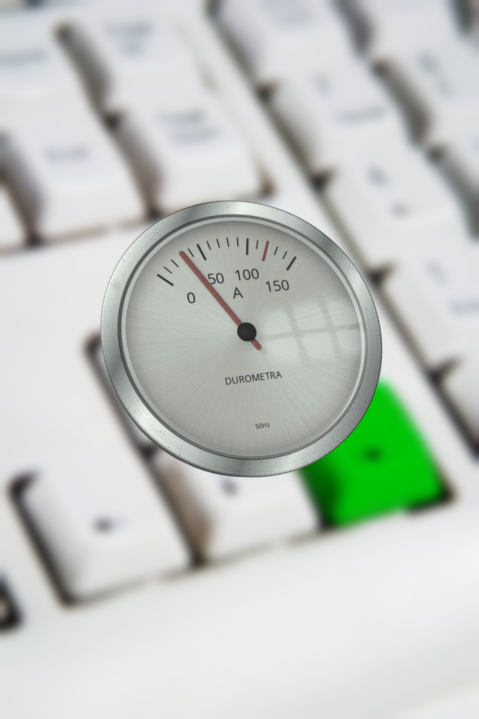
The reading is 30; A
